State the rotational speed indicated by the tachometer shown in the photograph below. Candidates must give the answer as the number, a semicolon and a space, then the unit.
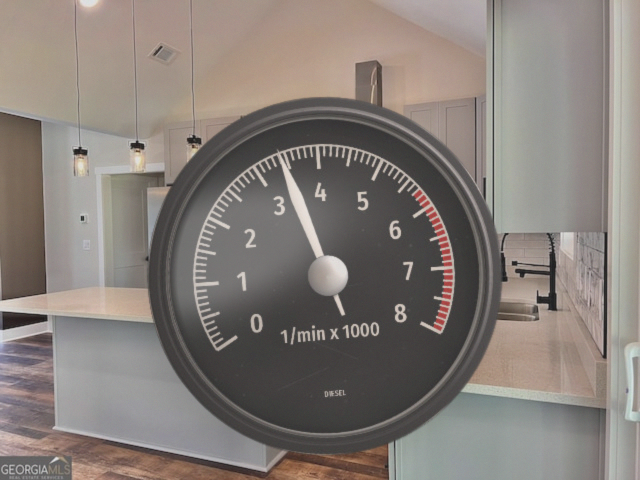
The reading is 3400; rpm
